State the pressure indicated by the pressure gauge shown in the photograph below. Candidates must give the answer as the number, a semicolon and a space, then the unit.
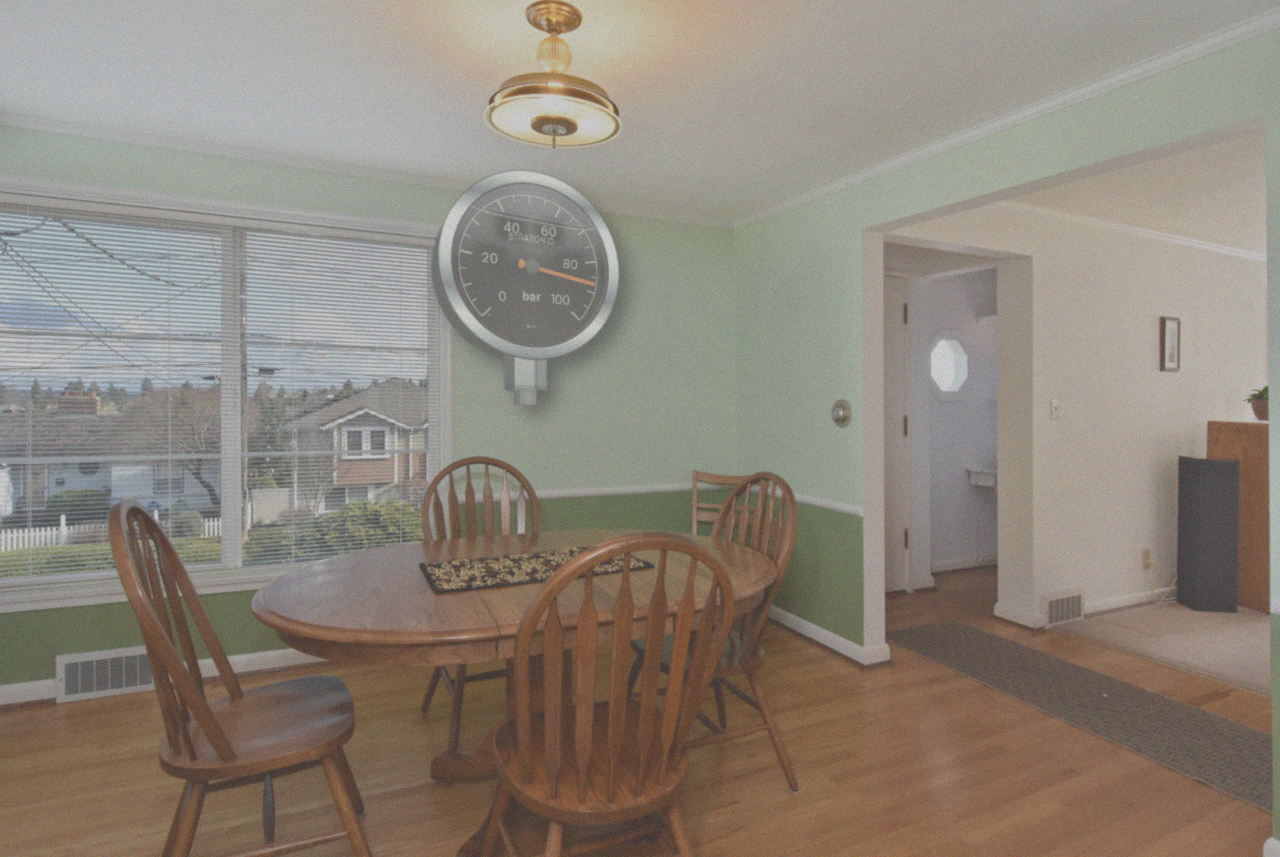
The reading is 87.5; bar
